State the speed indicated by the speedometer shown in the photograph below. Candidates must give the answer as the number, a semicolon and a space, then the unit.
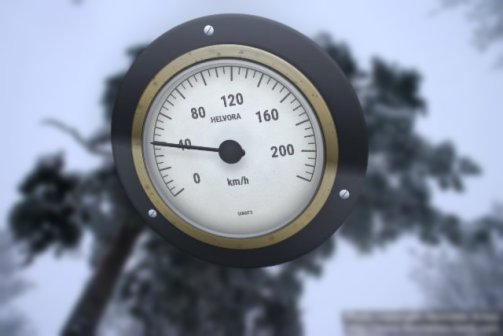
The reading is 40; km/h
